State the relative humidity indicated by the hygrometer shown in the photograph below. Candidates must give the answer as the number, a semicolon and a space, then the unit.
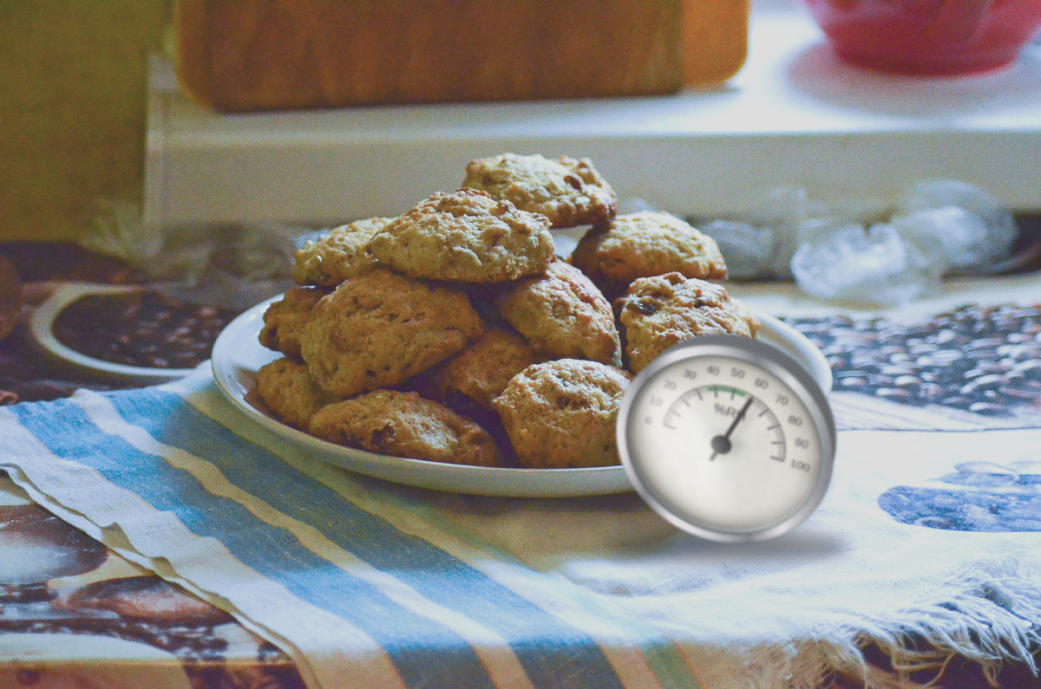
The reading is 60; %
